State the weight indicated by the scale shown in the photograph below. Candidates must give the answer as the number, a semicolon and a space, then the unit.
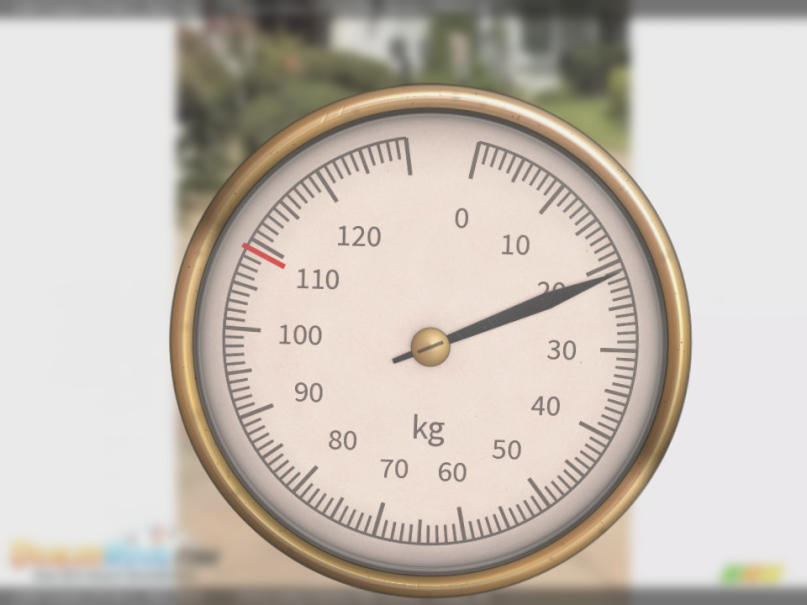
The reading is 21; kg
